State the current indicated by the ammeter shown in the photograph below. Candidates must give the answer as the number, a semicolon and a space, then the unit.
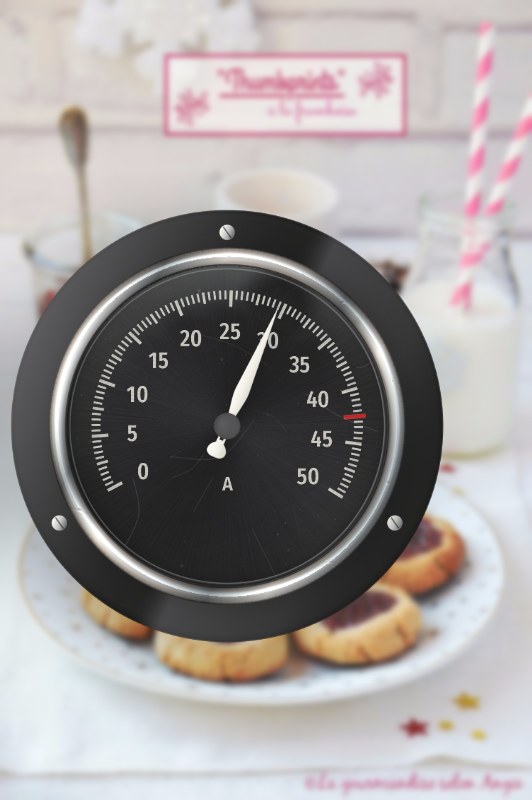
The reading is 29.5; A
